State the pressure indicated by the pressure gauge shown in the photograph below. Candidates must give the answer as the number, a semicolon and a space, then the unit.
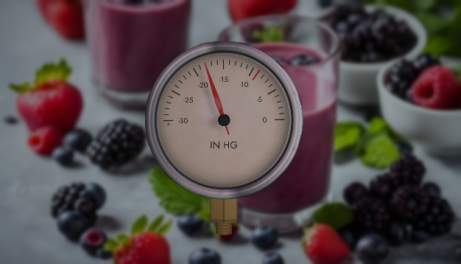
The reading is -18; inHg
